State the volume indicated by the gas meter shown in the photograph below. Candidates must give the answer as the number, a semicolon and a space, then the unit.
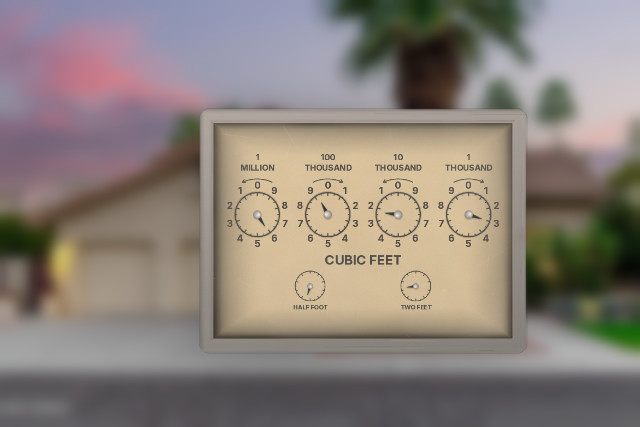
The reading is 592300; ft³
